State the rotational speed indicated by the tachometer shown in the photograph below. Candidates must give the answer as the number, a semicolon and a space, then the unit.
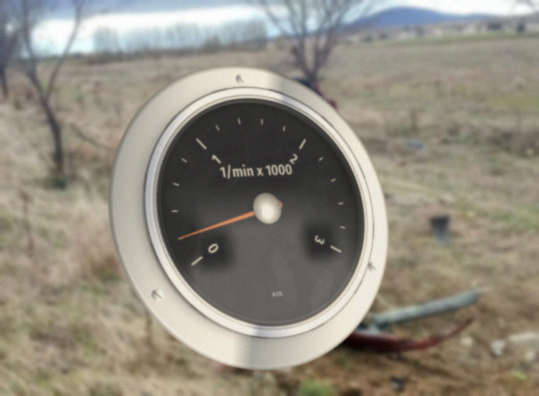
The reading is 200; rpm
